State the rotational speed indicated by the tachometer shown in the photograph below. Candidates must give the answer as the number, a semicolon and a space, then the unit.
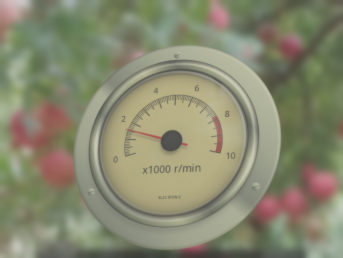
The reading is 1500; rpm
